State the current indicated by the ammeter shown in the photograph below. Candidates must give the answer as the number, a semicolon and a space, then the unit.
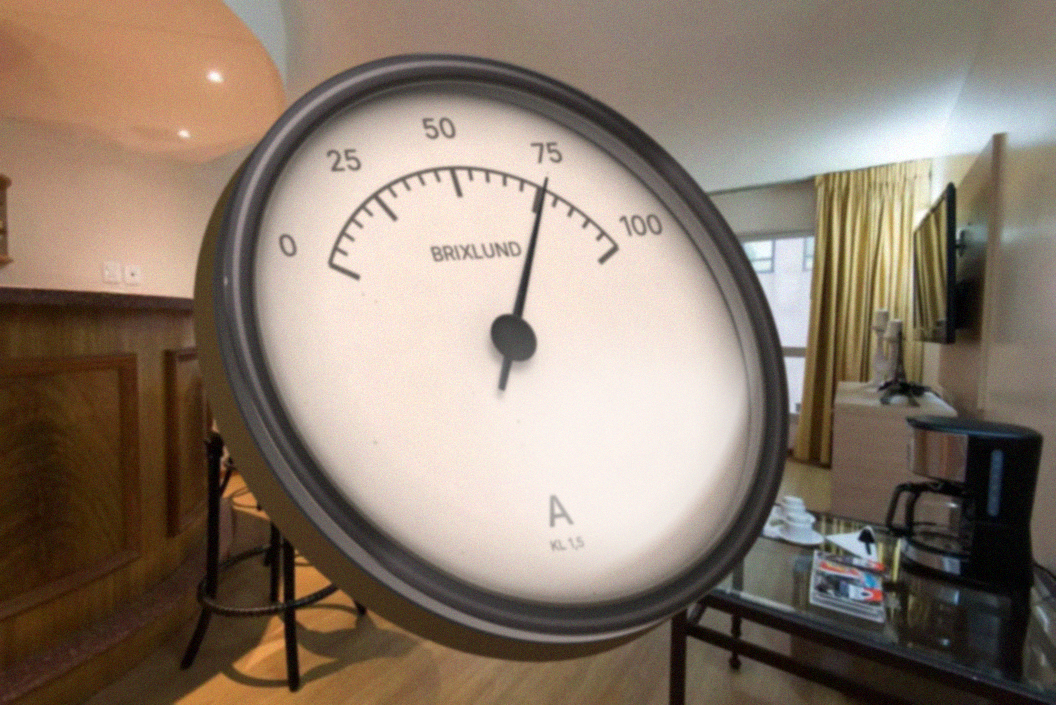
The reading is 75; A
